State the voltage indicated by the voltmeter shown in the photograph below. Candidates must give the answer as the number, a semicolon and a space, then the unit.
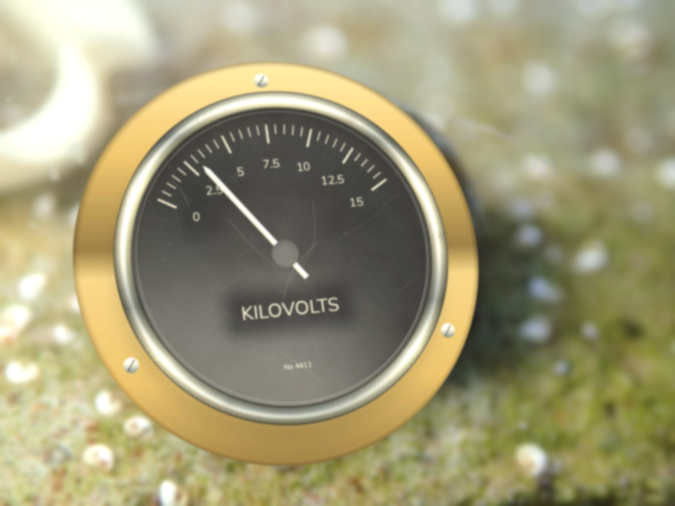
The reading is 3; kV
